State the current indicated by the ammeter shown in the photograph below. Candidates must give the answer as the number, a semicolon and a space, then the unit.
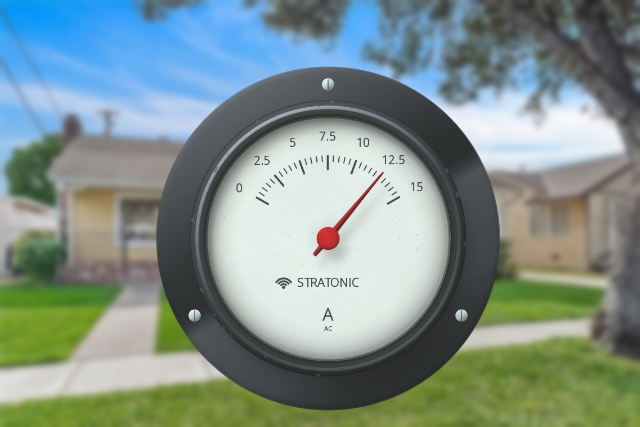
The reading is 12.5; A
